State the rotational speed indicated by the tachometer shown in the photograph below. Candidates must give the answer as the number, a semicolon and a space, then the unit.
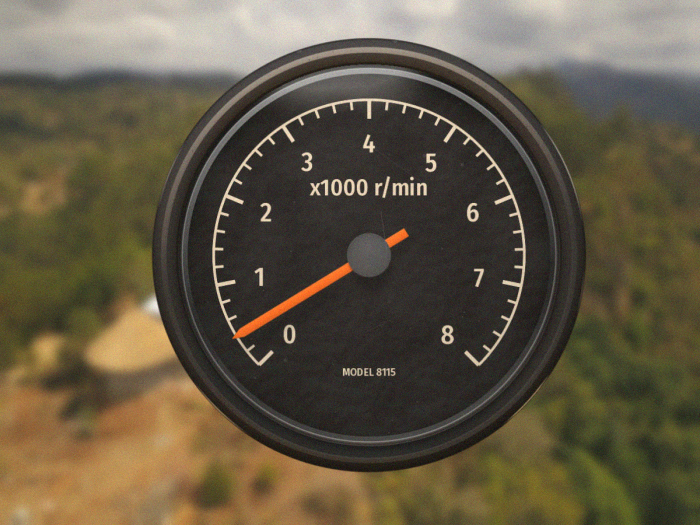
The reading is 400; rpm
